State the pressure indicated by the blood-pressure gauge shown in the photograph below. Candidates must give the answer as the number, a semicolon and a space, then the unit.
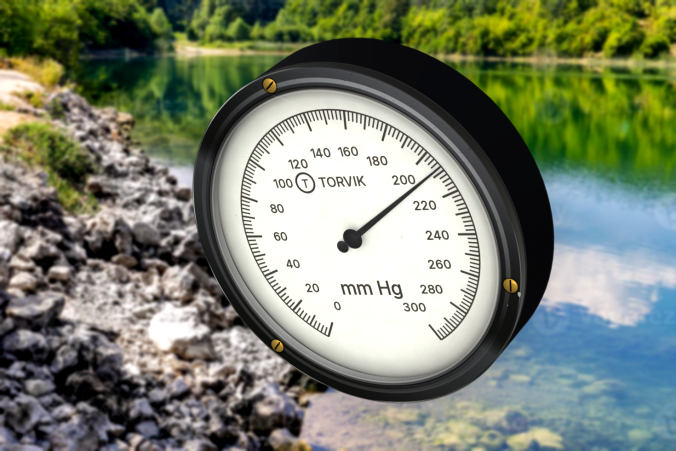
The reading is 208; mmHg
